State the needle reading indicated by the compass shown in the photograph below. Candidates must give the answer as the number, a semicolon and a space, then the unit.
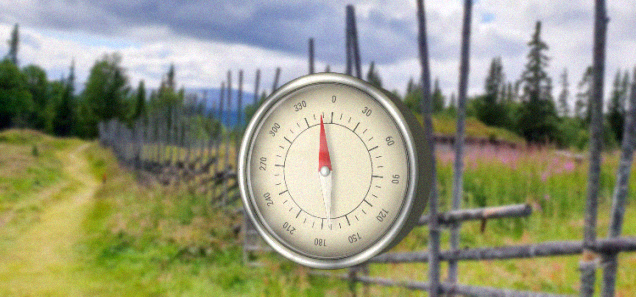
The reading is 350; °
